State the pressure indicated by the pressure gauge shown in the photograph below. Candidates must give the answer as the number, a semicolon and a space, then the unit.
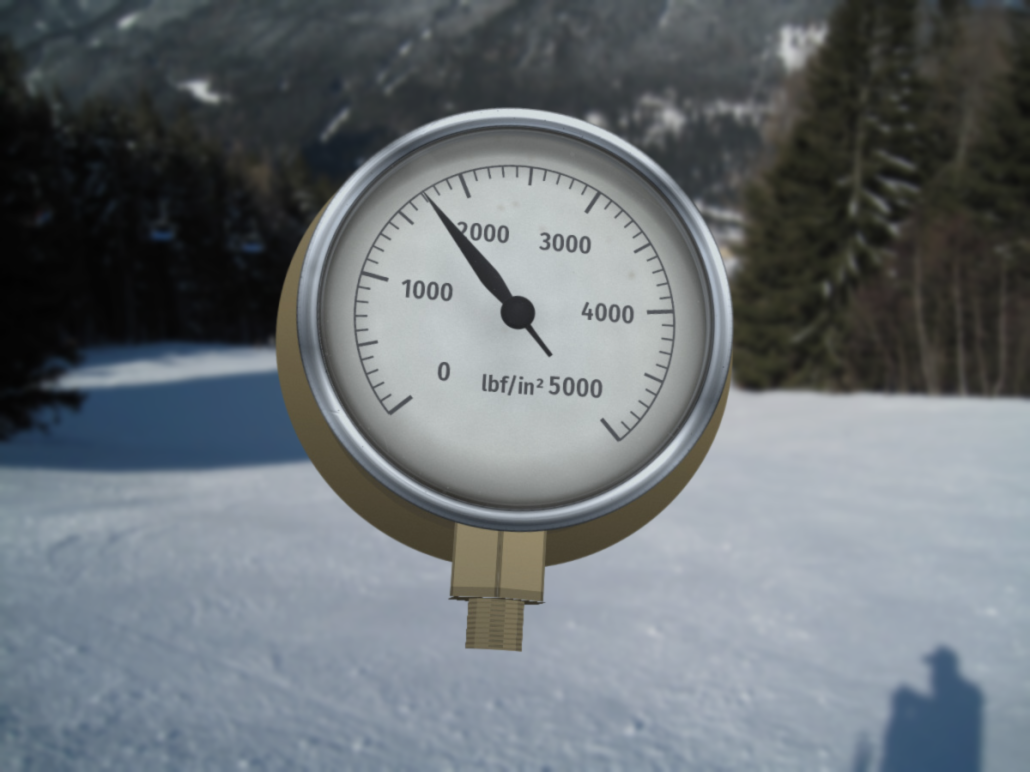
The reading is 1700; psi
